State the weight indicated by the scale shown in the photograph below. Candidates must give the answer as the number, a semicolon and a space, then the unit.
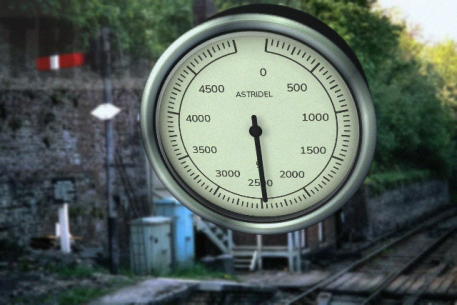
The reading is 2450; g
